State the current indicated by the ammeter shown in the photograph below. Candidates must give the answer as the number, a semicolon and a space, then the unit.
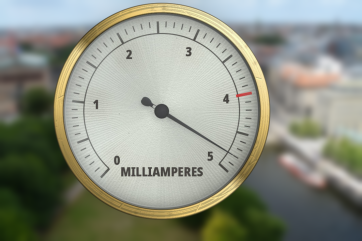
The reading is 4.8; mA
